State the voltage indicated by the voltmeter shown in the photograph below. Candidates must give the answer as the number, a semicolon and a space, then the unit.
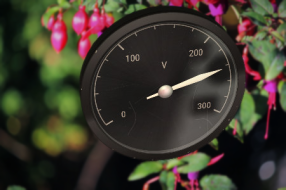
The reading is 240; V
